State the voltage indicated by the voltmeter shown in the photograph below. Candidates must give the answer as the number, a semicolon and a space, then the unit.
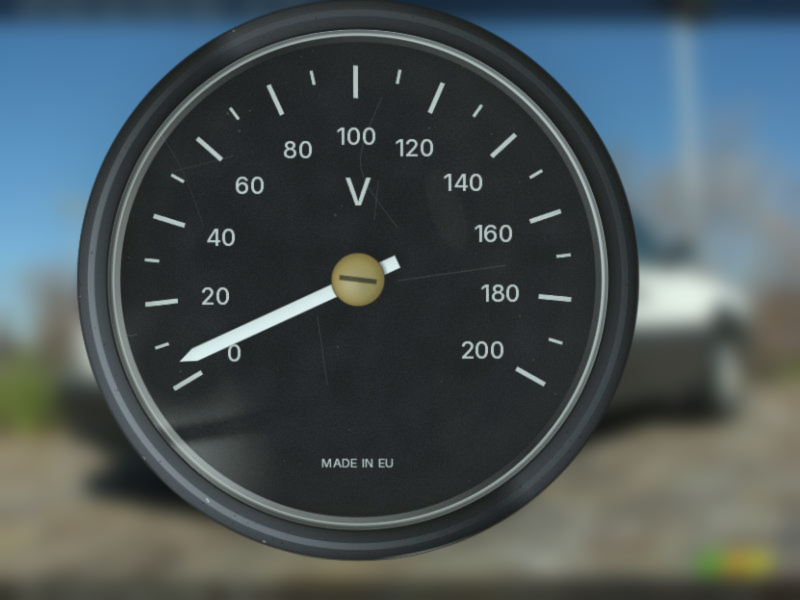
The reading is 5; V
